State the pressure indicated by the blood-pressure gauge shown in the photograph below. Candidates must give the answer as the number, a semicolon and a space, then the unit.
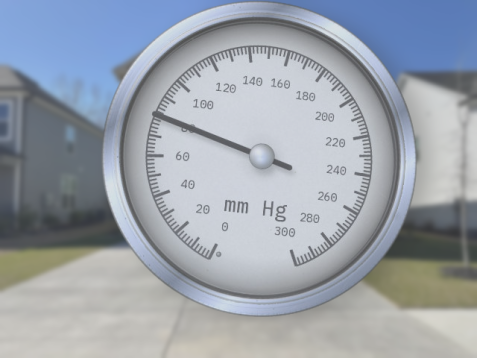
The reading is 80; mmHg
